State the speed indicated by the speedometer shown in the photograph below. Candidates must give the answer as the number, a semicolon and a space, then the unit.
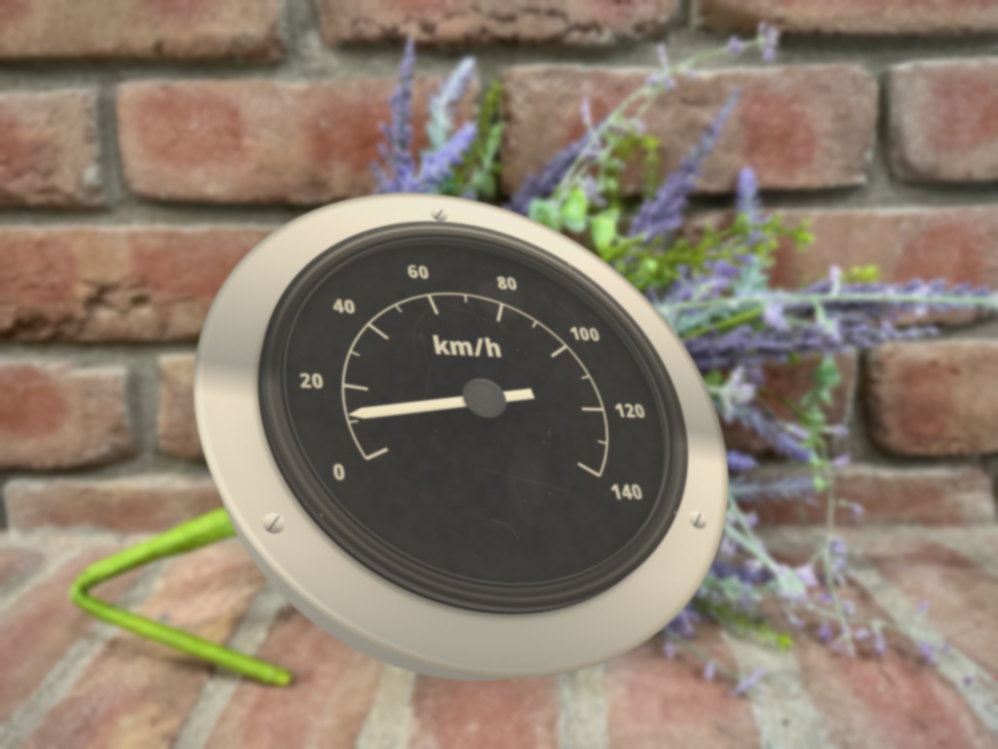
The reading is 10; km/h
